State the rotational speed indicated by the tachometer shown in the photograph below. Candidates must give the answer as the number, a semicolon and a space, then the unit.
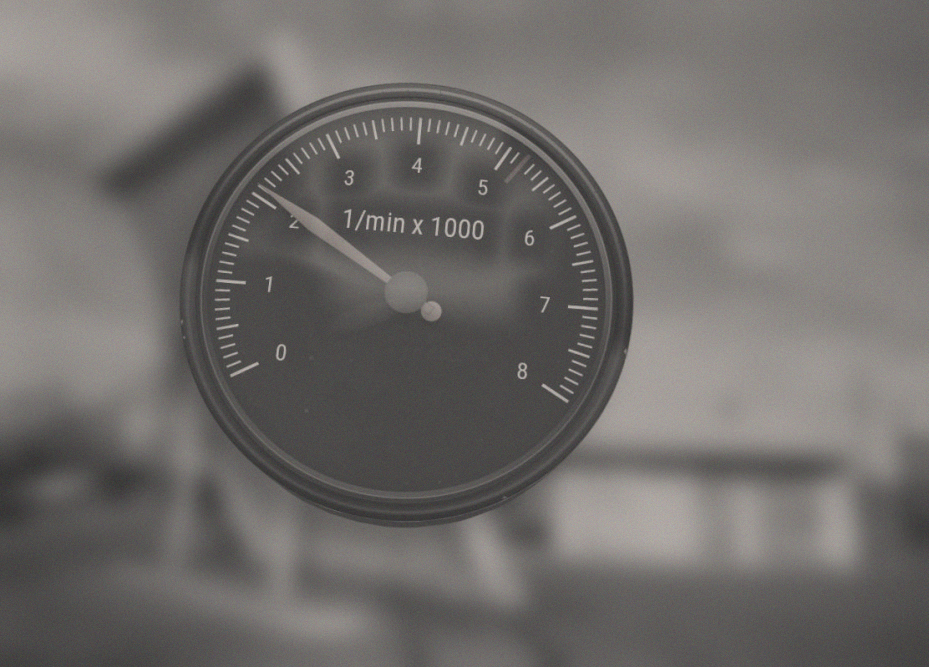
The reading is 2100; rpm
